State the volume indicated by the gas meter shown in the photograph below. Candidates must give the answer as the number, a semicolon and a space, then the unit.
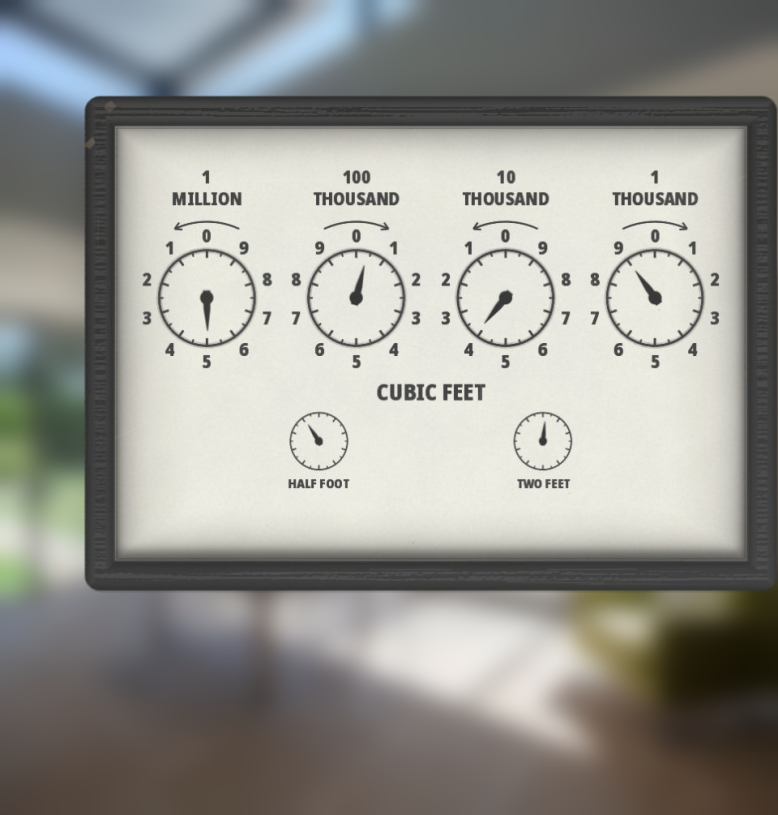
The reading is 503900; ft³
